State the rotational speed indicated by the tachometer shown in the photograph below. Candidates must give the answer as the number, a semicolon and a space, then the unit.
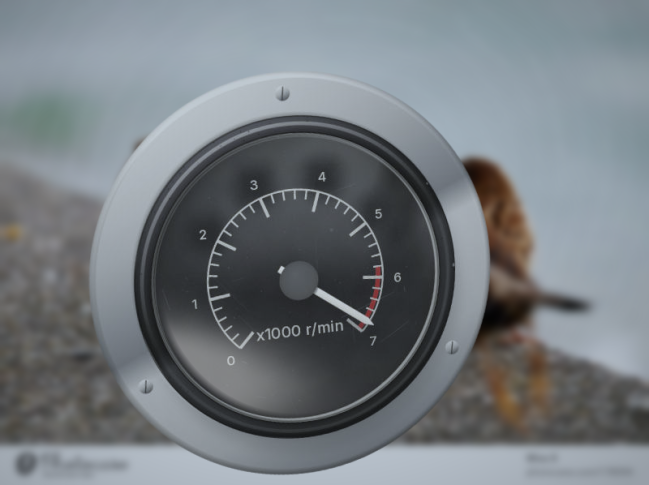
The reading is 6800; rpm
